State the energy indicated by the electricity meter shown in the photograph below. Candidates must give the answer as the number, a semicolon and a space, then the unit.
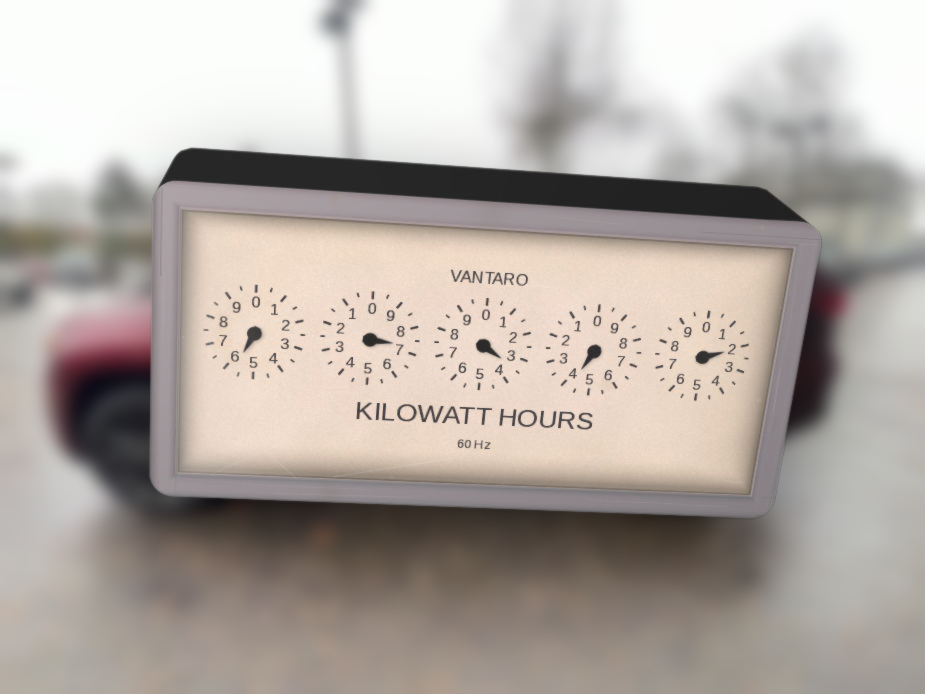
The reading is 57342; kWh
